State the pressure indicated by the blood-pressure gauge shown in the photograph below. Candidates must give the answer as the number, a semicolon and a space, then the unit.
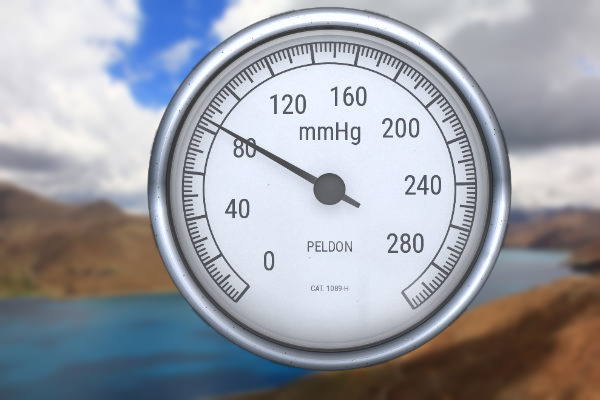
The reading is 84; mmHg
